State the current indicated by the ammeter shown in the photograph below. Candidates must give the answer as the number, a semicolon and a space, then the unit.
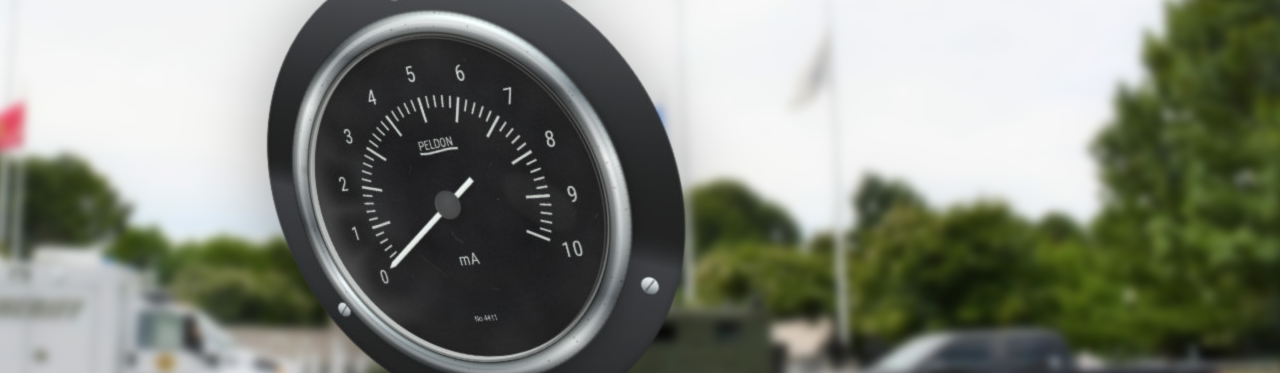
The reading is 0; mA
